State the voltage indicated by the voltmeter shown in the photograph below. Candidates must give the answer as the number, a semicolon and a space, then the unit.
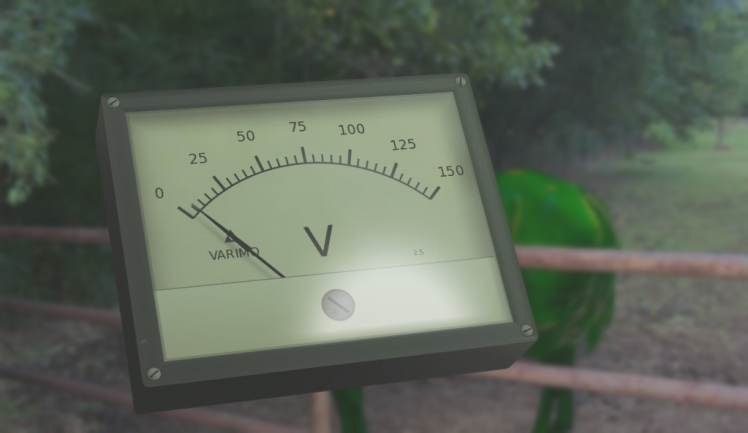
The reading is 5; V
